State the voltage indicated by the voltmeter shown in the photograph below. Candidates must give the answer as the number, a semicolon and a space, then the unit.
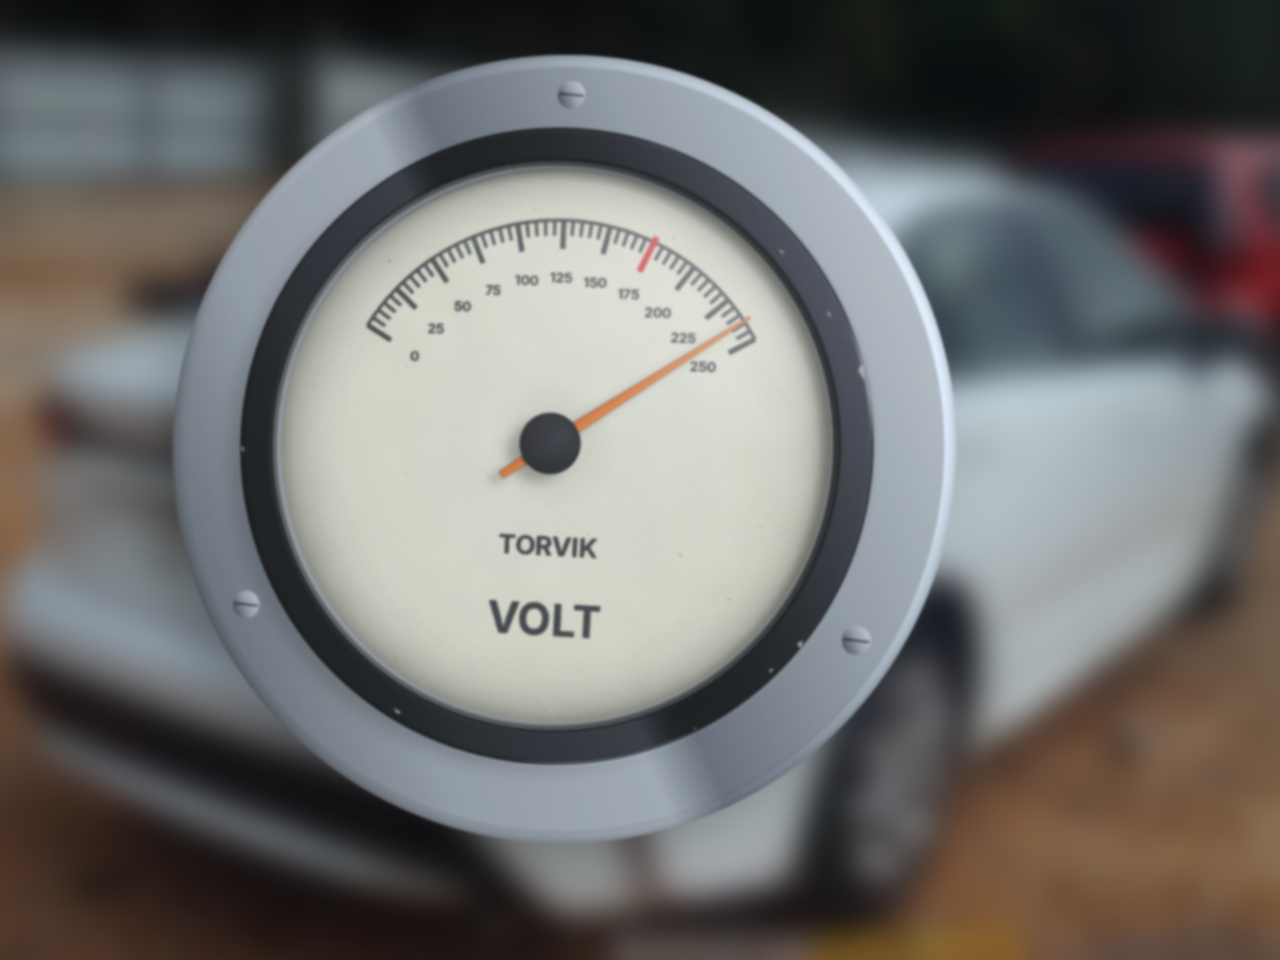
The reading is 240; V
